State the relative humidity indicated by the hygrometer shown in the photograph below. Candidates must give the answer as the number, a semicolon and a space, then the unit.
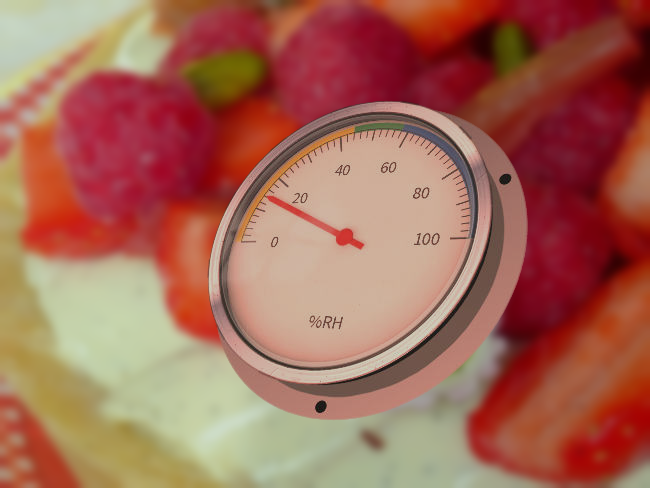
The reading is 14; %
